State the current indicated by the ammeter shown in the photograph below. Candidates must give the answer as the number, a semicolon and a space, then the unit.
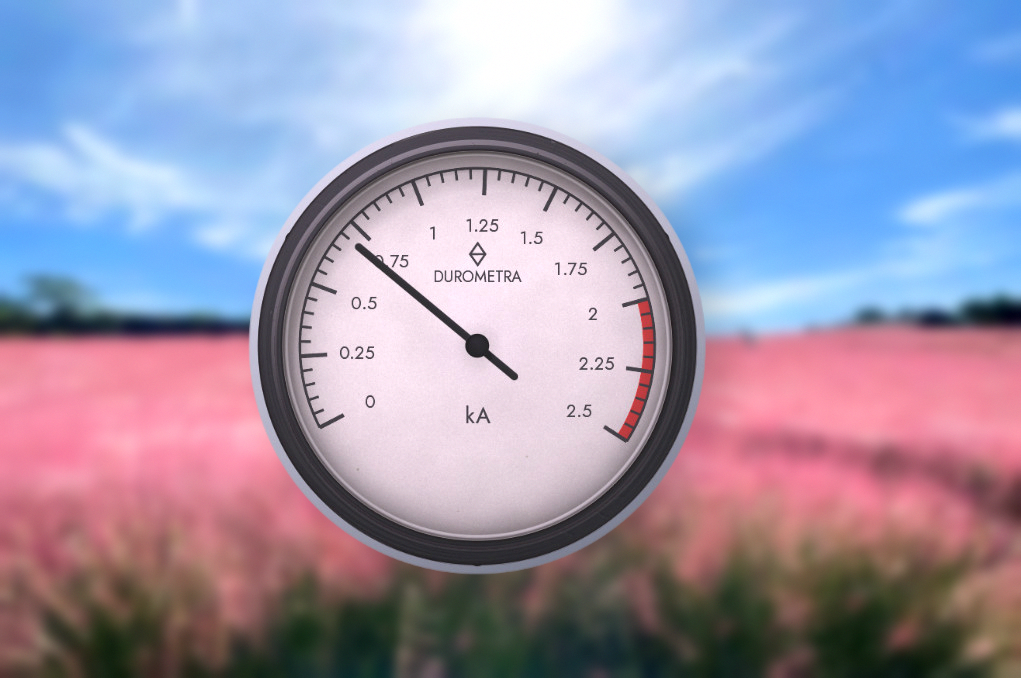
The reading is 0.7; kA
